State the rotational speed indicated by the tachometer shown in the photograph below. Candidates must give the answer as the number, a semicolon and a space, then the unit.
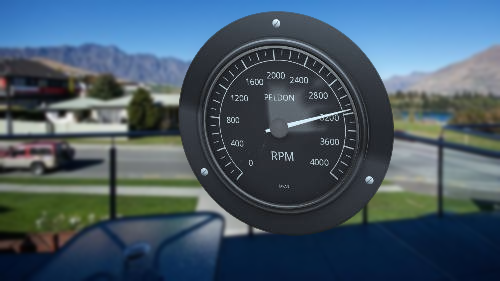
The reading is 3150; rpm
